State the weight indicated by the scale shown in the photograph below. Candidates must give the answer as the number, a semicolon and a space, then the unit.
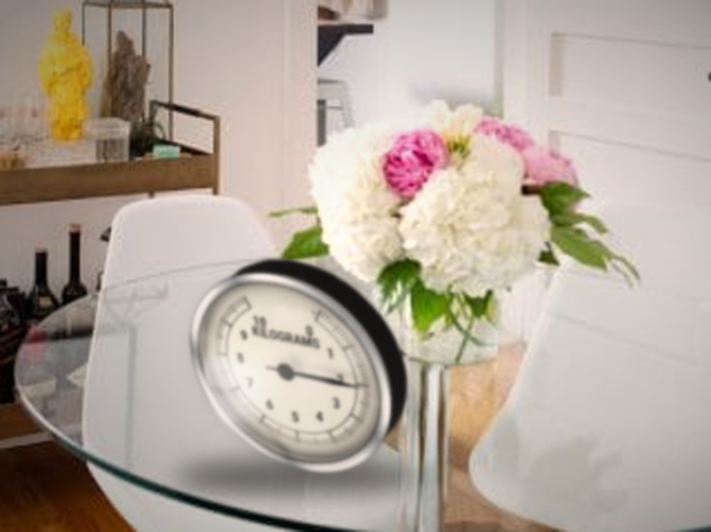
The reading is 2; kg
